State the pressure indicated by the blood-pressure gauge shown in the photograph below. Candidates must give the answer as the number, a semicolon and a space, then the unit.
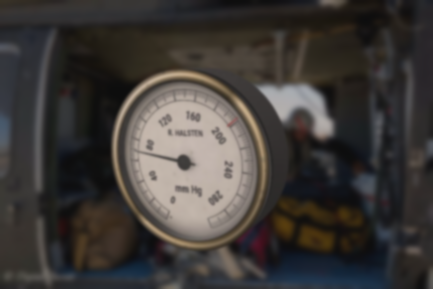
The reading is 70; mmHg
